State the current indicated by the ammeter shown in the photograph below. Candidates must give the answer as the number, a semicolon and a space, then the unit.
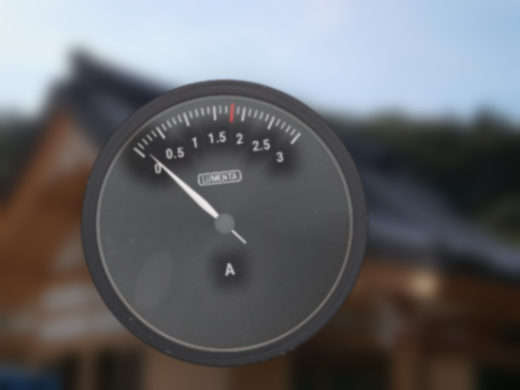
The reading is 0.1; A
